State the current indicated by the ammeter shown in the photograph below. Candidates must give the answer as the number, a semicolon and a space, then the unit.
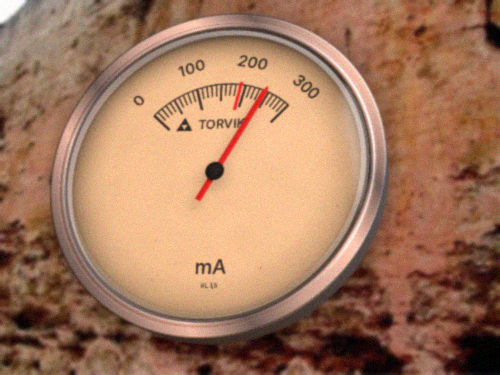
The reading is 250; mA
